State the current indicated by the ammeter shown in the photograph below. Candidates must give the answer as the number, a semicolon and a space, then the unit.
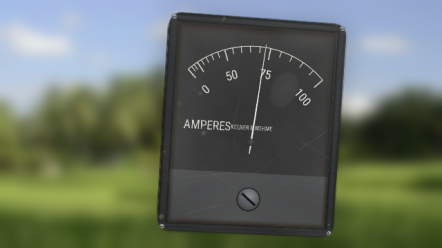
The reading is 72.5; A
